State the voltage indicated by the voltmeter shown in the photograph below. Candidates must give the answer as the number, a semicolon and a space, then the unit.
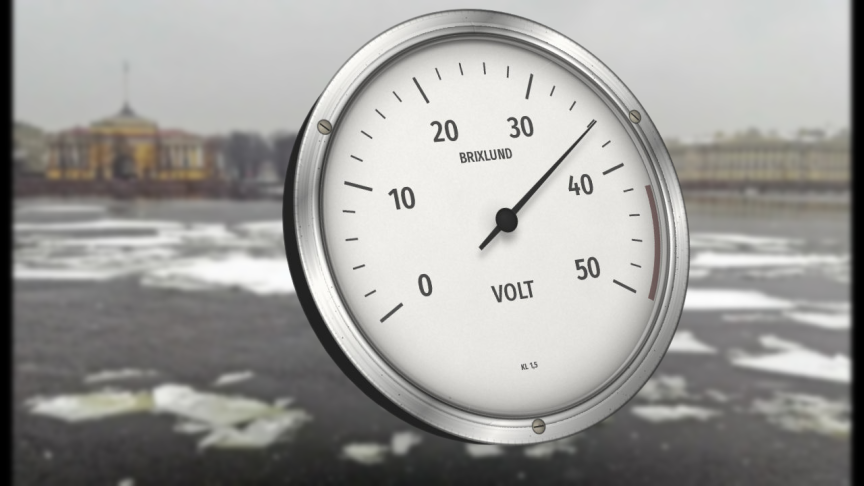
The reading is 36; V
